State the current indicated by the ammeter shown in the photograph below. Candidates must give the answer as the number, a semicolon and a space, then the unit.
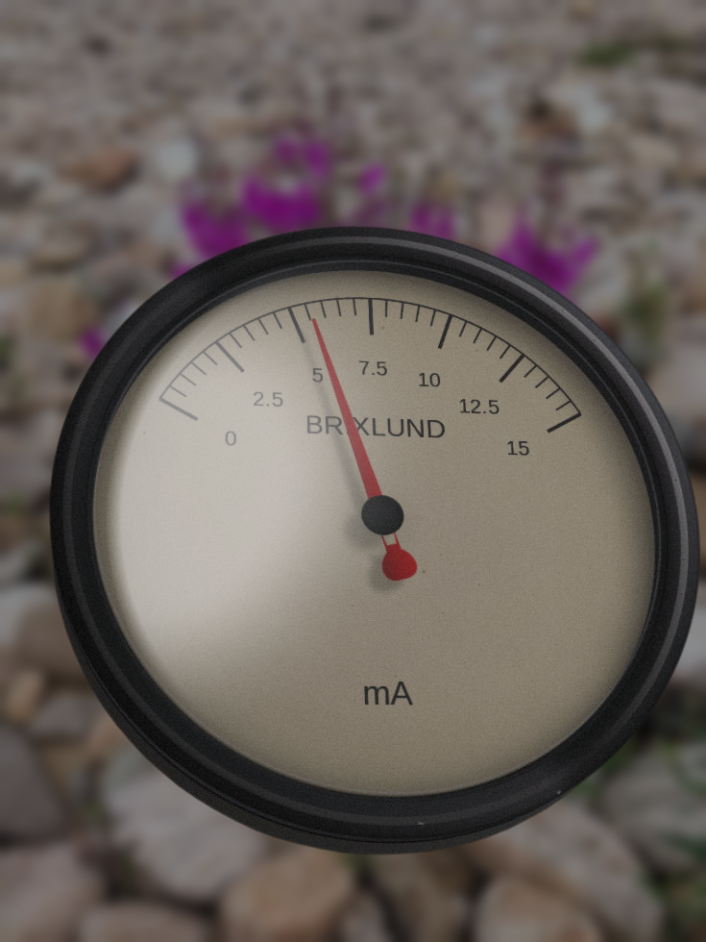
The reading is 5.5; mA
